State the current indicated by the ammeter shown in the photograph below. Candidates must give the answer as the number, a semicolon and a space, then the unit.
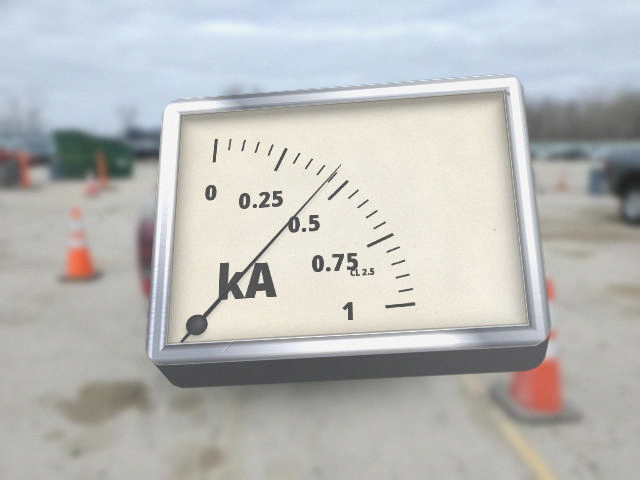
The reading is 0.45; kA
